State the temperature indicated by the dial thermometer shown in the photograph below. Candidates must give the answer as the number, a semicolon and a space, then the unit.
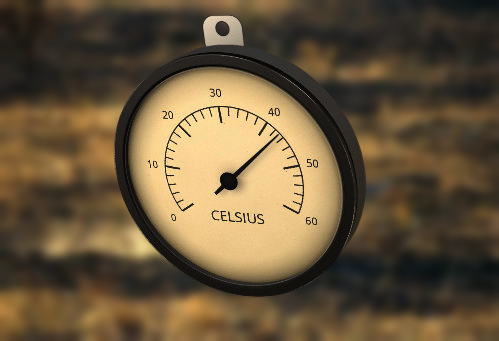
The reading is 43; °C
